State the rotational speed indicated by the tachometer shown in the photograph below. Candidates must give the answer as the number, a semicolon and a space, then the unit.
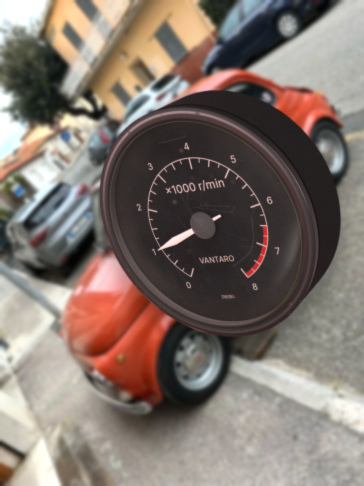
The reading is 1000; rpm
